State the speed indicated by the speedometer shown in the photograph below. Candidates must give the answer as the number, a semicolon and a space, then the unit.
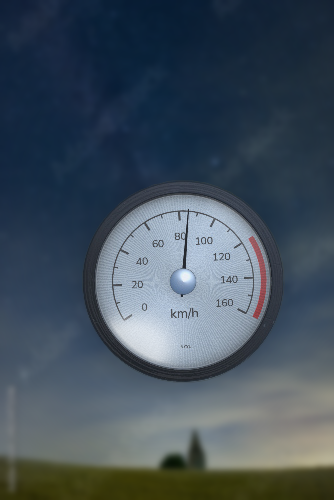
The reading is 85; km/h
